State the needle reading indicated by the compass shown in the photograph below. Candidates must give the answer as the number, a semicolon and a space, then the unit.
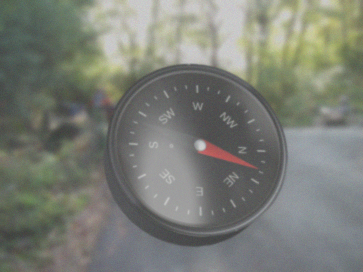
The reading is 20; °
